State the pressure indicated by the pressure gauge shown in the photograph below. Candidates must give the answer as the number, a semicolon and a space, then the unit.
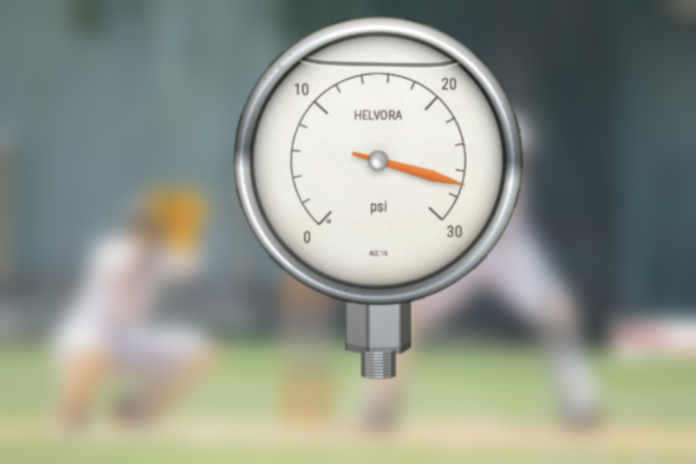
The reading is 27; psi
